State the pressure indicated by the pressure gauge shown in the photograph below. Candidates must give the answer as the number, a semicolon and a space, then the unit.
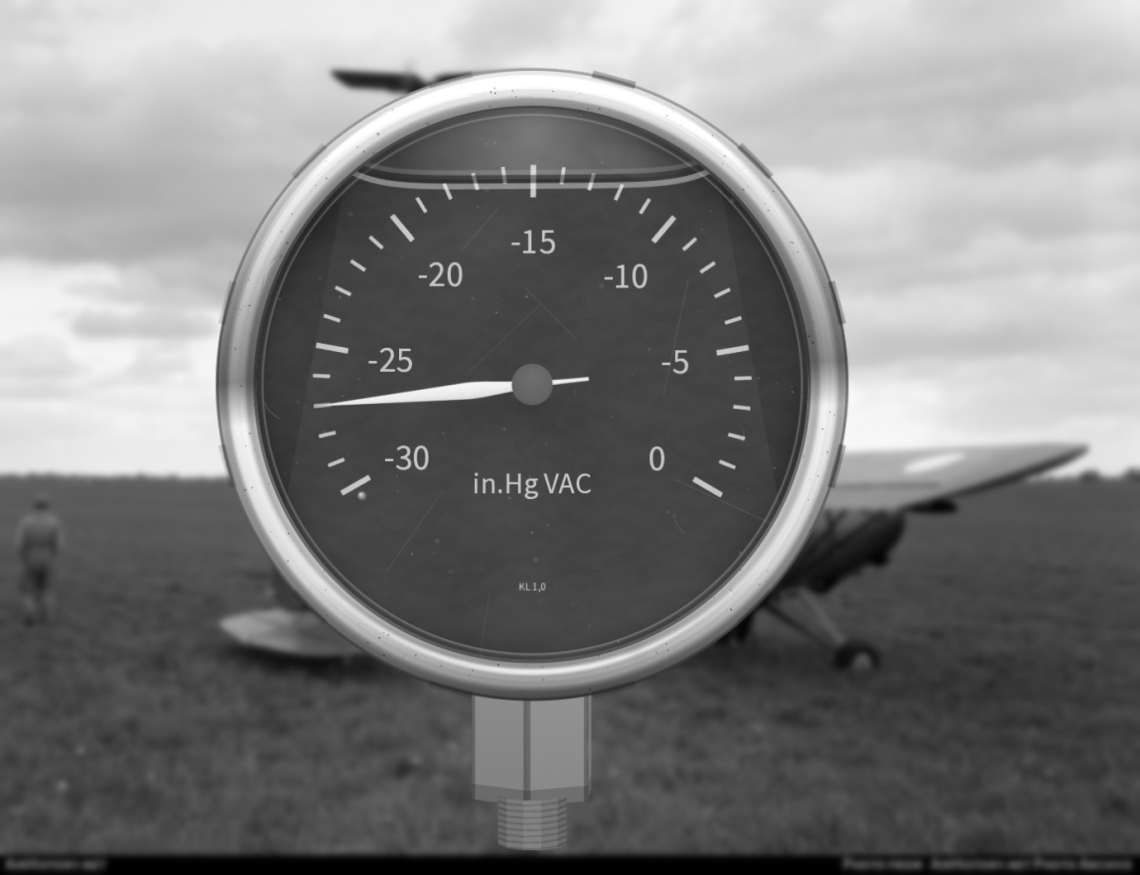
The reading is -27; inHg
